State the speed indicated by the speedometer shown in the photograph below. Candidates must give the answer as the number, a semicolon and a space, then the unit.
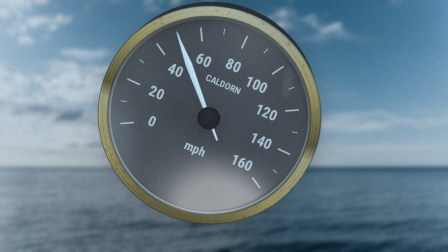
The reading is 50; mph
